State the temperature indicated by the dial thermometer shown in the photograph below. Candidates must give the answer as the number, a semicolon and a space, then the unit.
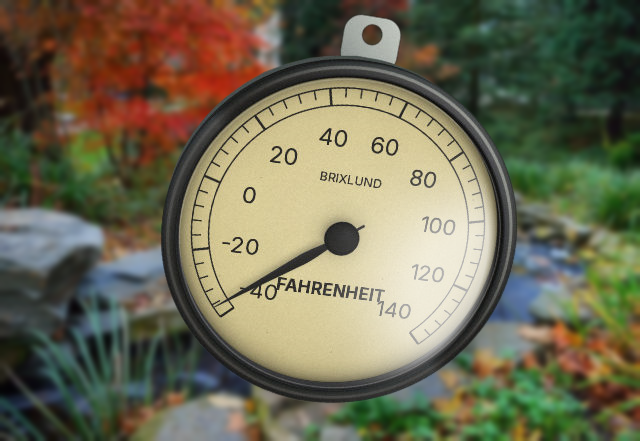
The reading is -36; °F
